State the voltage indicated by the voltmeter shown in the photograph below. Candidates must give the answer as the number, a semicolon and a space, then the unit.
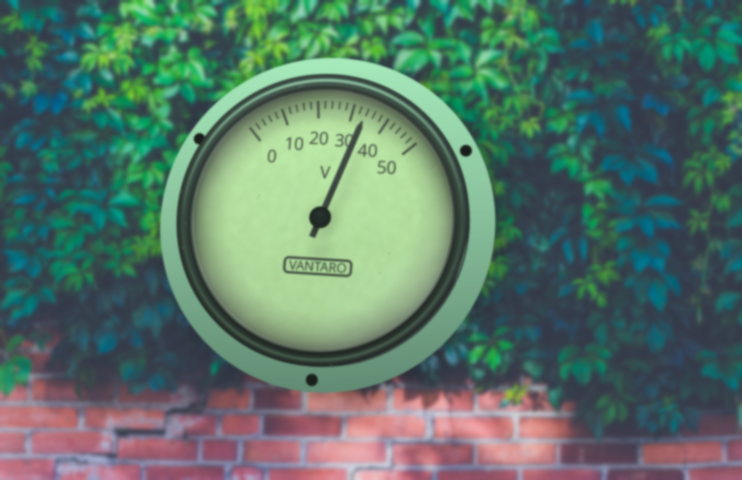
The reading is 34; V
